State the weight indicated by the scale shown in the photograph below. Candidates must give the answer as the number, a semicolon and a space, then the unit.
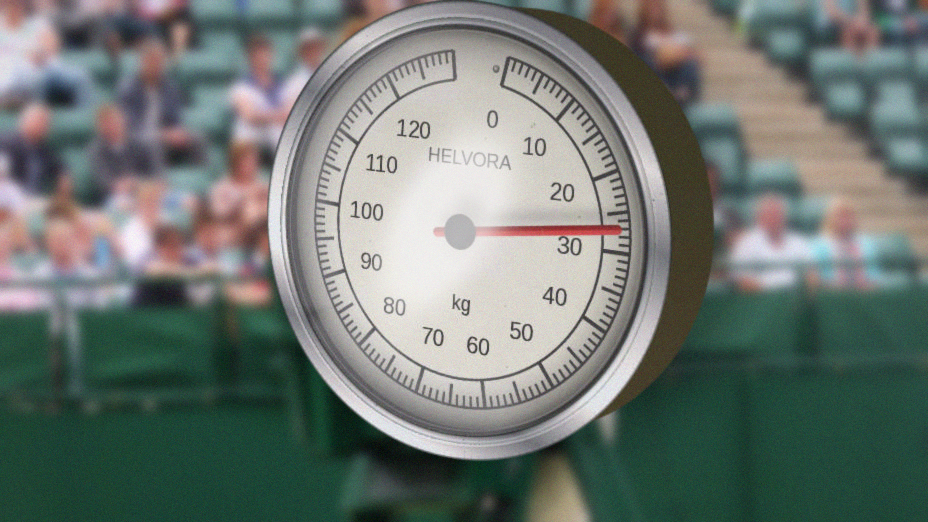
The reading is 27; kg
